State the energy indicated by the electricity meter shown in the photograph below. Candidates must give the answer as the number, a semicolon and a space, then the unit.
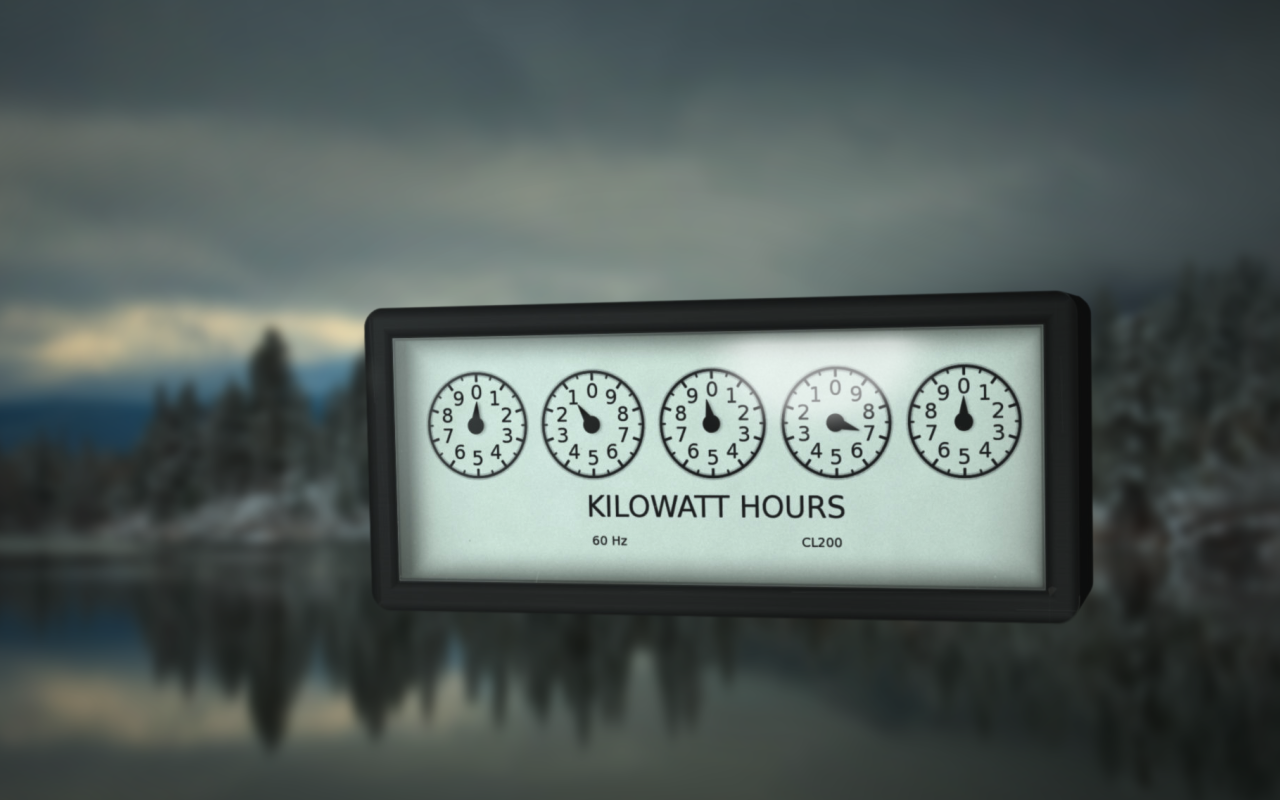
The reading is 970; kWh
